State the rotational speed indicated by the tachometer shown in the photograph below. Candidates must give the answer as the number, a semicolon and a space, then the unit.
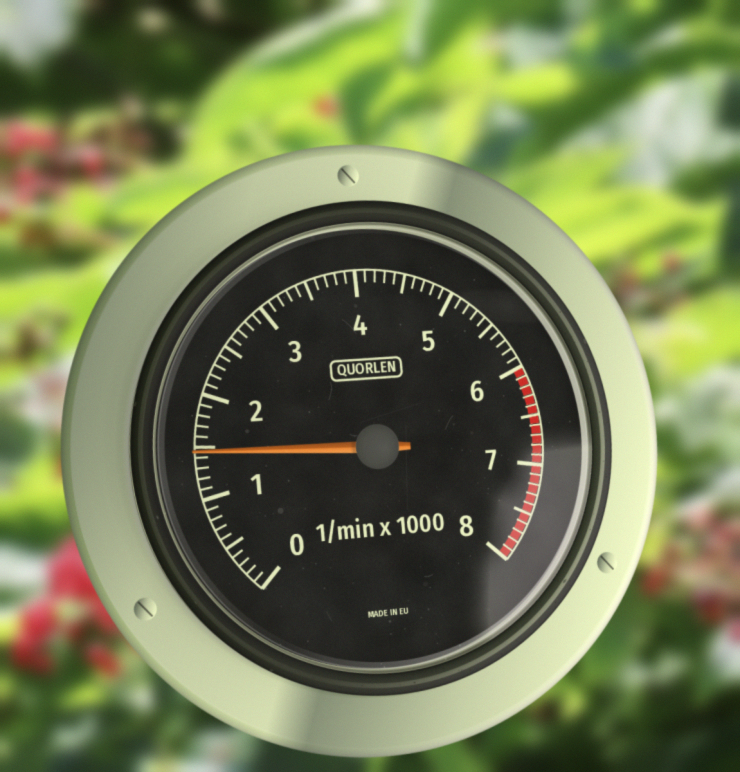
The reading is 1450; rpm
